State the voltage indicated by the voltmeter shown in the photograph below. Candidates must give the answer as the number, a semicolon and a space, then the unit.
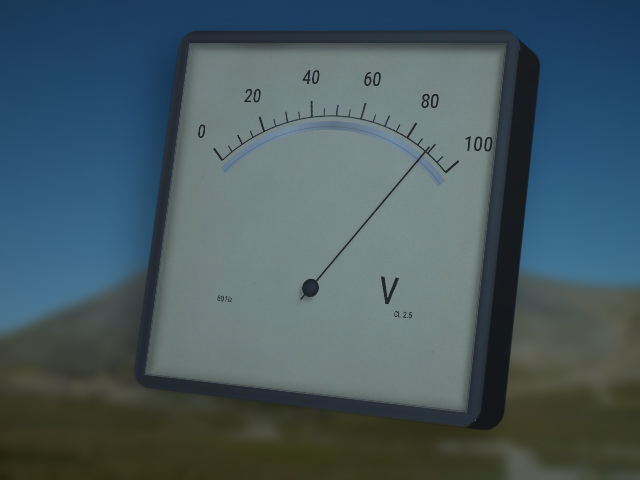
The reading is 90; V
